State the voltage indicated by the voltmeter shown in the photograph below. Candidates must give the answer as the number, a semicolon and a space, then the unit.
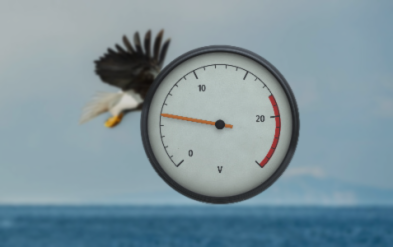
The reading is 5; V
